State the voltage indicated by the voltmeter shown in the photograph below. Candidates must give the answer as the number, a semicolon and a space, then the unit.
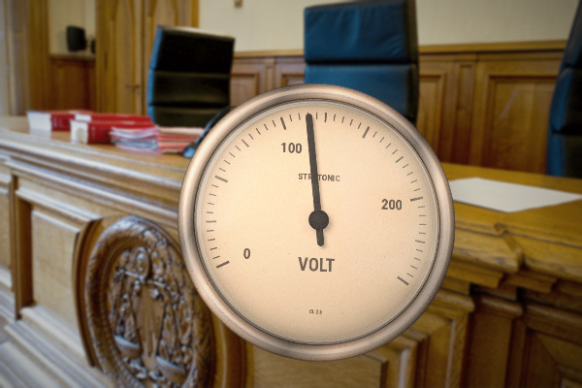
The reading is 115; V
